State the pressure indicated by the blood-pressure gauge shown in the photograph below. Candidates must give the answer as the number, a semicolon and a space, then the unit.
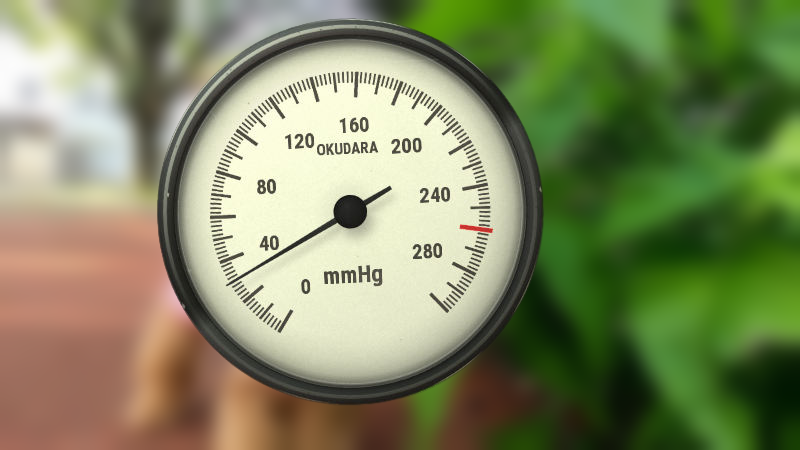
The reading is 30; mmHg
